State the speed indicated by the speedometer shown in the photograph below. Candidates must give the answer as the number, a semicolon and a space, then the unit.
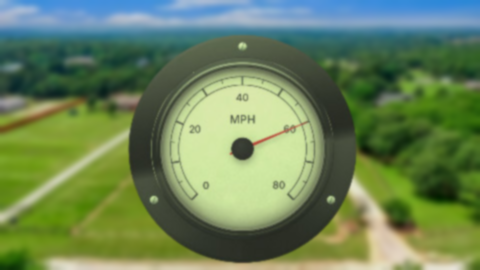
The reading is 60; mph
